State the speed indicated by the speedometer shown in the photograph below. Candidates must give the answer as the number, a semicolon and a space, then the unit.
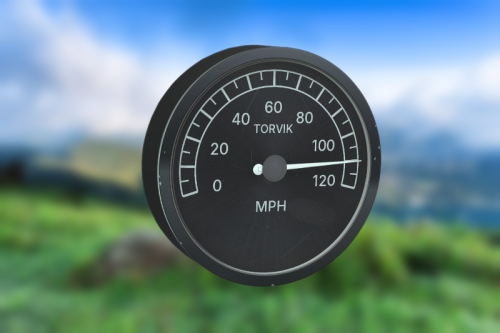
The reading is 110; mph
